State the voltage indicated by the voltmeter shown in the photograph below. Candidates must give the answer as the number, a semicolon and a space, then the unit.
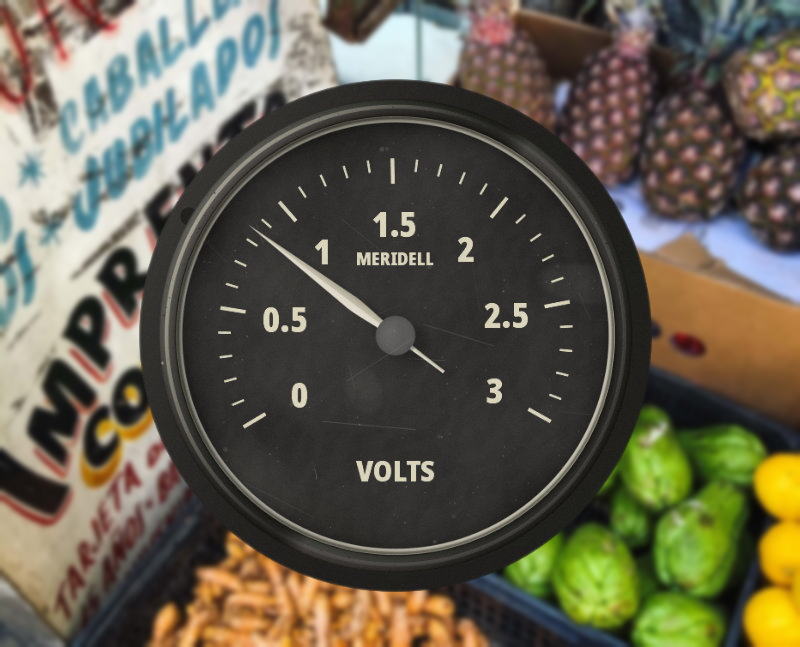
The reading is 0.85; V
